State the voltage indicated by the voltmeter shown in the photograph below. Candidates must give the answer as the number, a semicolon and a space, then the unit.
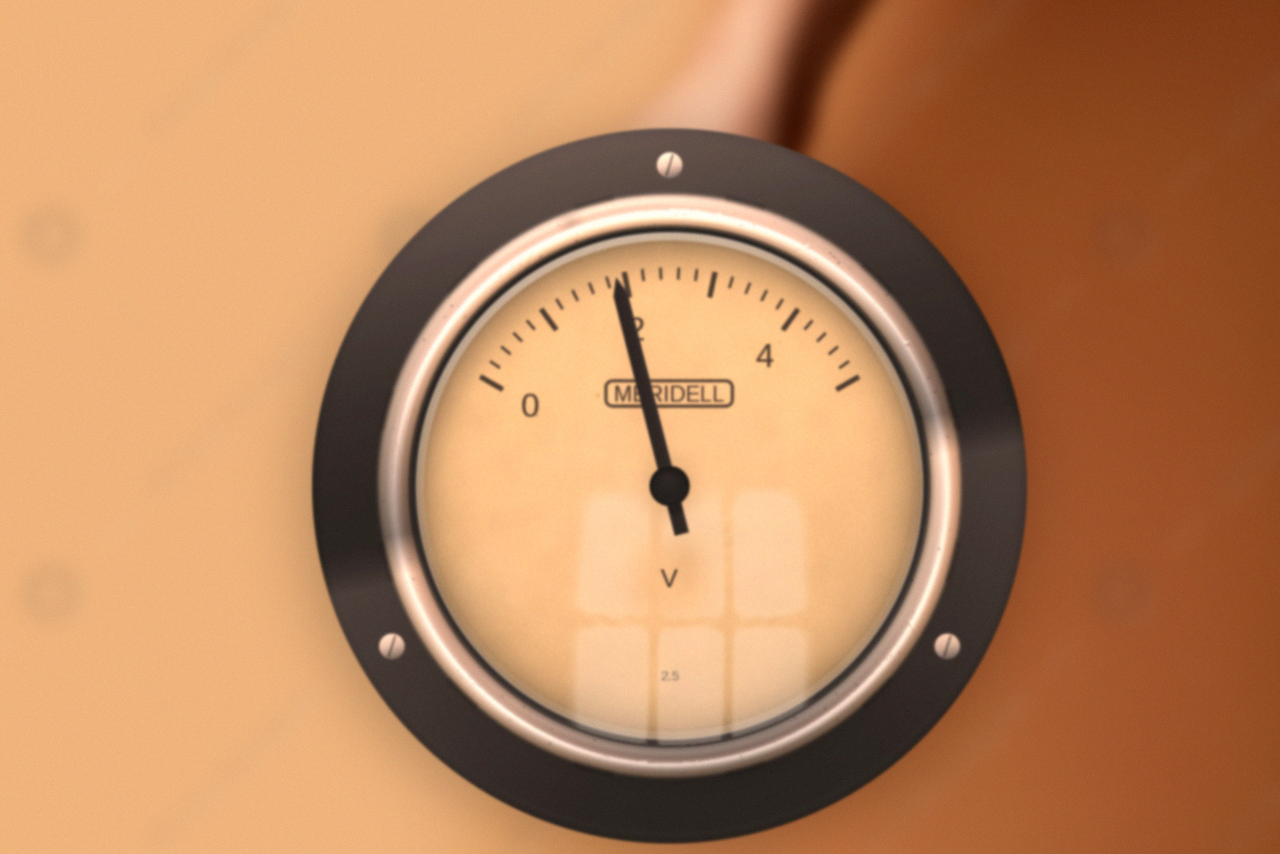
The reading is 1.9; V
